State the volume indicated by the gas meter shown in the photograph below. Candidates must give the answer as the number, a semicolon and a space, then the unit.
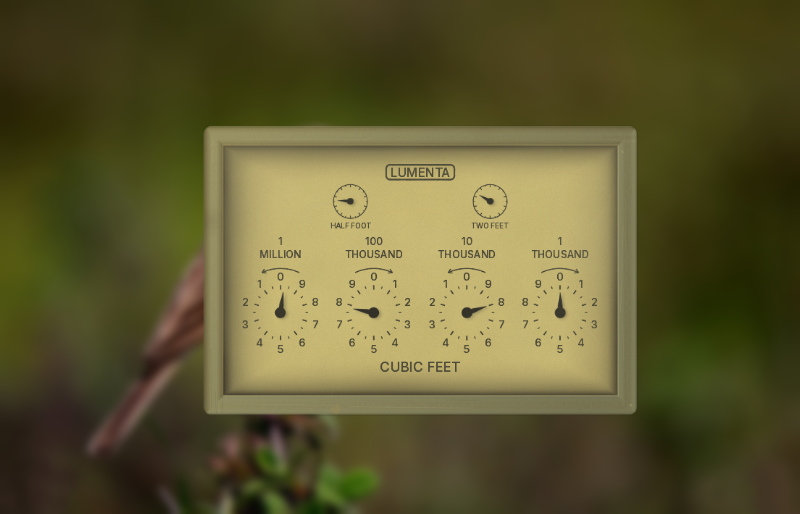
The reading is 978000; ft³
